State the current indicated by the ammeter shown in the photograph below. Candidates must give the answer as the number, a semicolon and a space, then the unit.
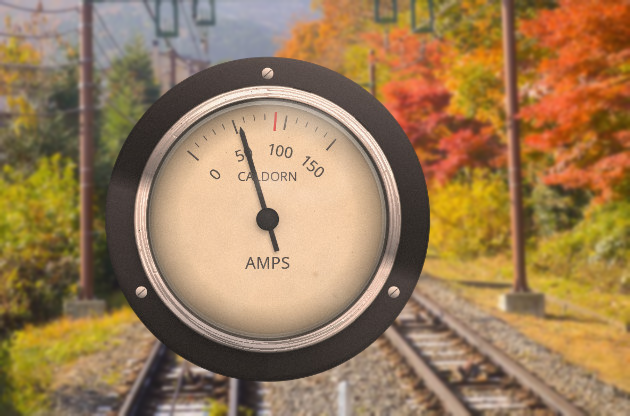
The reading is 55; A
